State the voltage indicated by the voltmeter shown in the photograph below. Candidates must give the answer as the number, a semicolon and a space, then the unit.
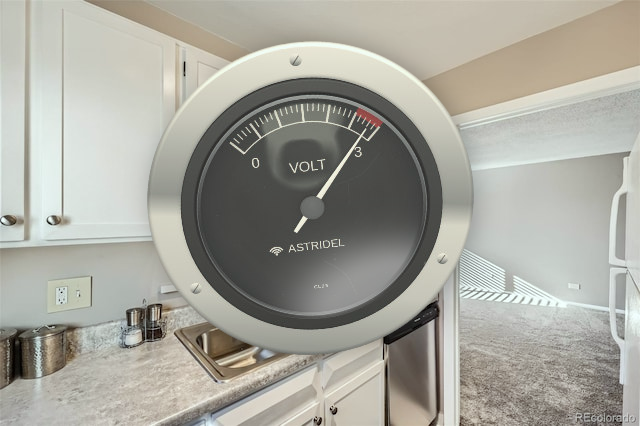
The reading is 2.8; V
